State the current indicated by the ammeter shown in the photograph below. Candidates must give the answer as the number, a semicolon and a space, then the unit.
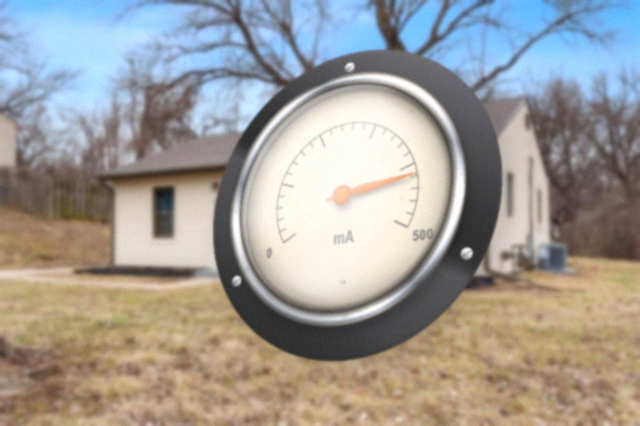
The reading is 420; mA
